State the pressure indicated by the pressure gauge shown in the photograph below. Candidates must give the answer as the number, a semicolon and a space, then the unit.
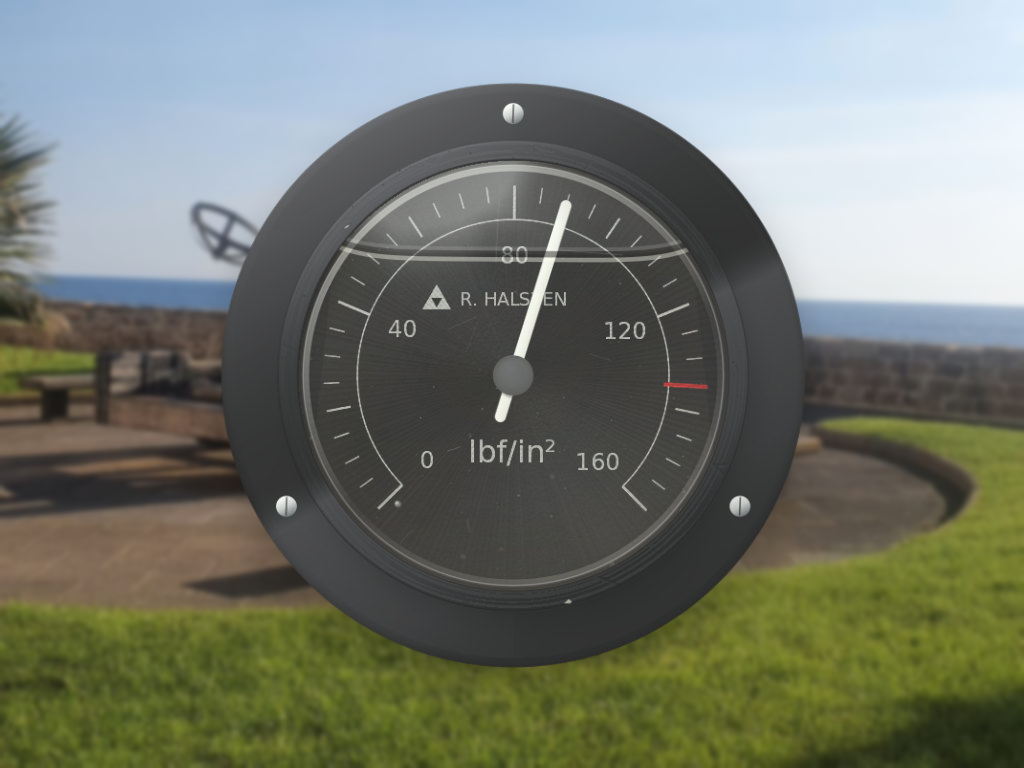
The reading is 90; psi
